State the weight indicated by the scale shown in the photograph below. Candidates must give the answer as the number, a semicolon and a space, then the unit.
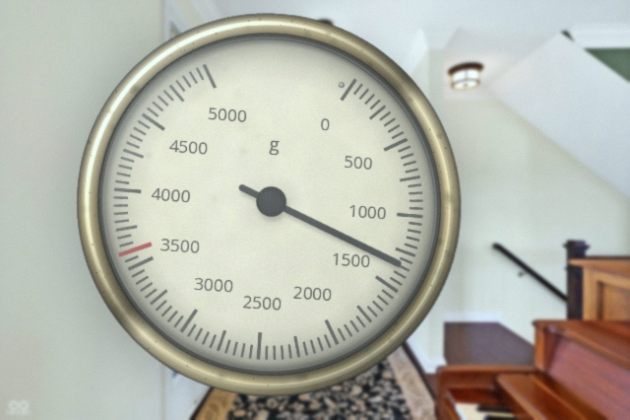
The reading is 1350; g
